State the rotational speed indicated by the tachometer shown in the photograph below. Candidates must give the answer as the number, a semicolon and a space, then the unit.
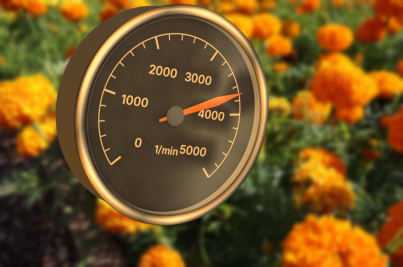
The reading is 3700; rpm
